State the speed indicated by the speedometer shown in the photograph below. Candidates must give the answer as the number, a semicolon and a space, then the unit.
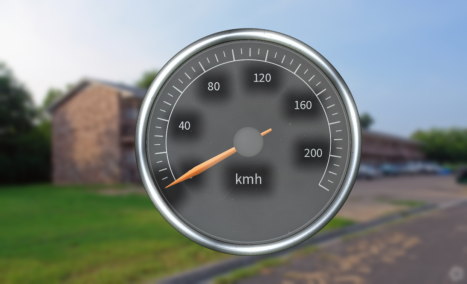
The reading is 0; km/h
